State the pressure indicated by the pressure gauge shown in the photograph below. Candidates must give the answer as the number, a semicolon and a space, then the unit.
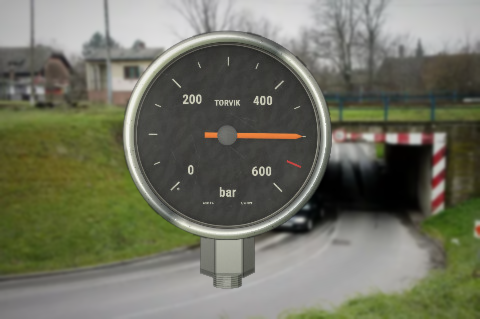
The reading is 500; bar
